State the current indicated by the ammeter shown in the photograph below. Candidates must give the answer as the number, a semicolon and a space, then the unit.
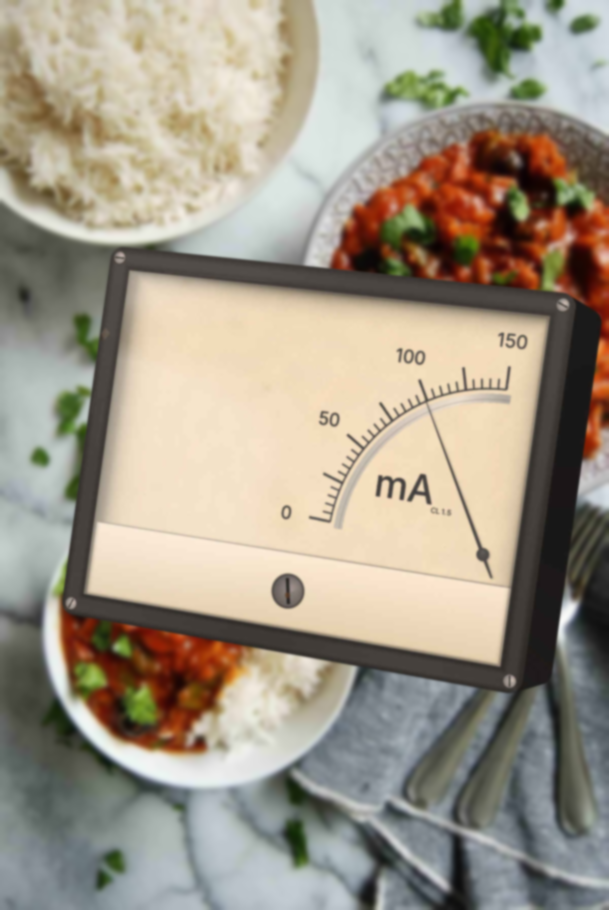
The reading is 100; mA
